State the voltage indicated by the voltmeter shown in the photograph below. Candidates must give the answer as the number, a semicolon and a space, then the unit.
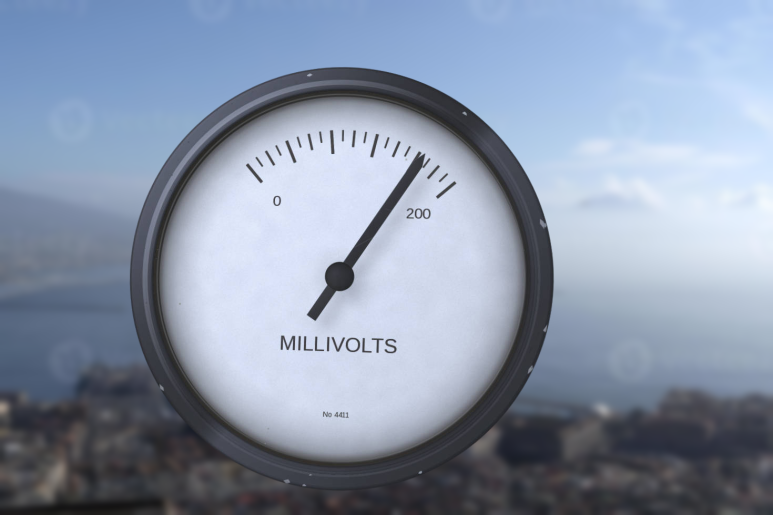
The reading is 165; mV
